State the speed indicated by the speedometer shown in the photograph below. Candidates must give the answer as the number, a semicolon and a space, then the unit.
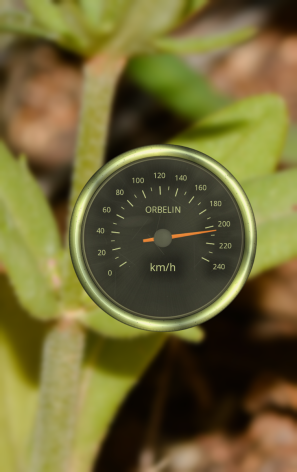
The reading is 205; km/h
